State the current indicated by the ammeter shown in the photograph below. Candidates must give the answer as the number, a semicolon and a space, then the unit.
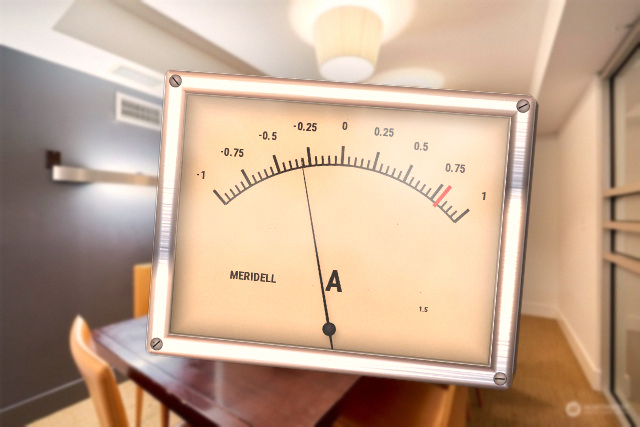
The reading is -0.3; A
